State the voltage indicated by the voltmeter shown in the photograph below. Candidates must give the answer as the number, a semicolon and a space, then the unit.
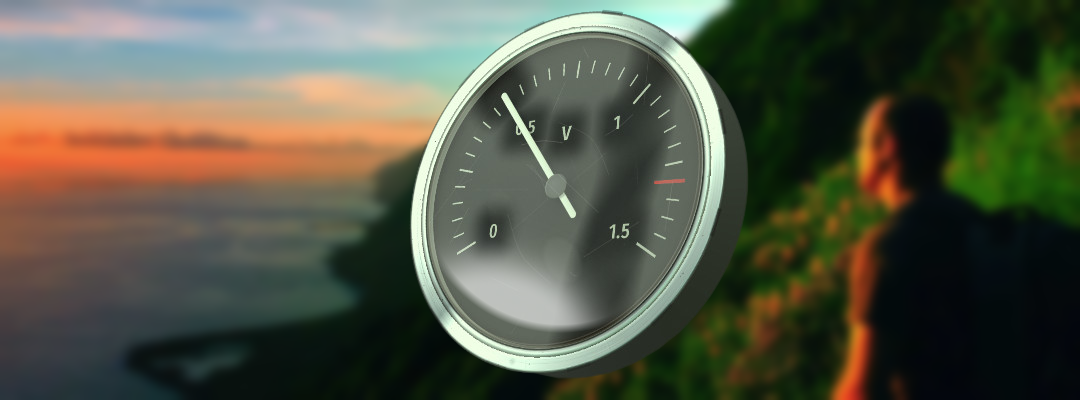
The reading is 0.5; V
